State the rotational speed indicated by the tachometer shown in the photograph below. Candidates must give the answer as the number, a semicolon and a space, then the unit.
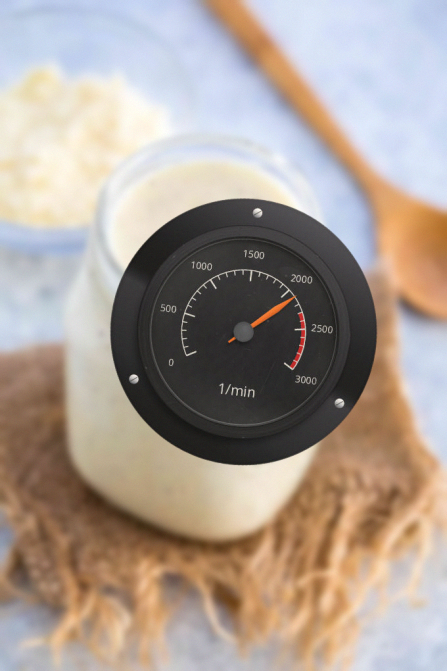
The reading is 2100; rpm
